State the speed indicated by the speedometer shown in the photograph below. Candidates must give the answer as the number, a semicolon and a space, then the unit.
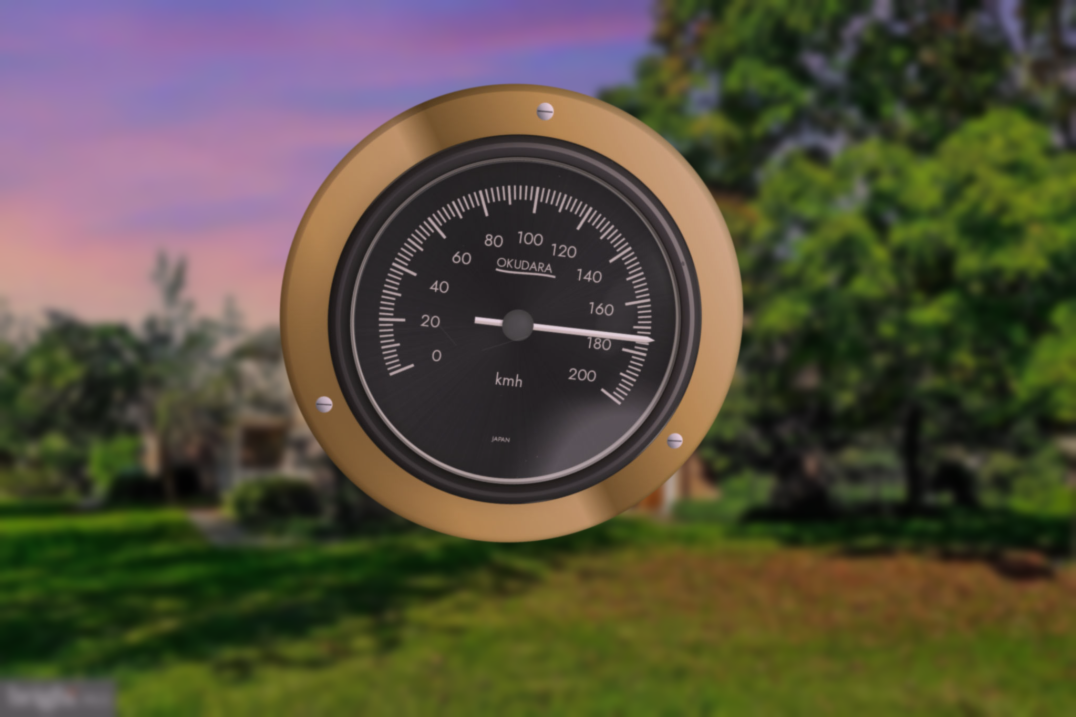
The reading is 174; km/h
